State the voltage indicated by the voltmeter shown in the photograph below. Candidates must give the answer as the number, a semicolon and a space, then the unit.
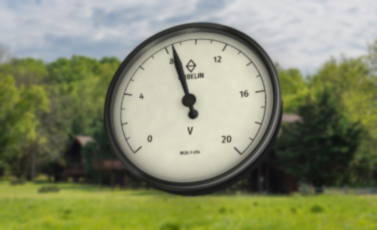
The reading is 8.5; V
